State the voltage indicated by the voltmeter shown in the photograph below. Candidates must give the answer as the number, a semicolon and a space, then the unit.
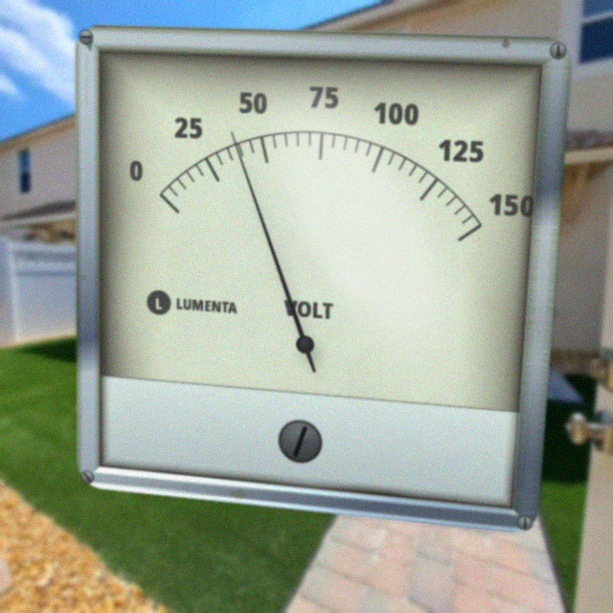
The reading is 40; V
